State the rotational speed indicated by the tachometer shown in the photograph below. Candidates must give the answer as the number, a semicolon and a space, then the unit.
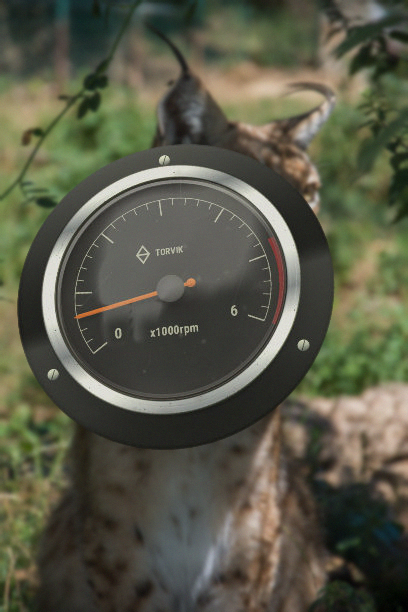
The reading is 600; rpm
